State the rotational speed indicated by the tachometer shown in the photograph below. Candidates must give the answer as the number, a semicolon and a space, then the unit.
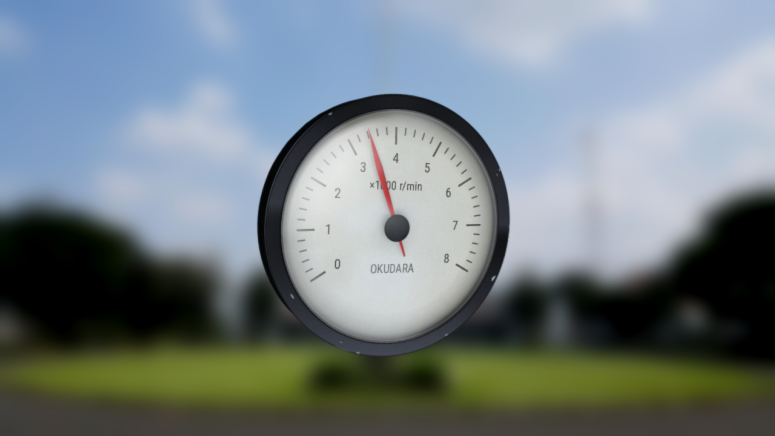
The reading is 3400; rpm
